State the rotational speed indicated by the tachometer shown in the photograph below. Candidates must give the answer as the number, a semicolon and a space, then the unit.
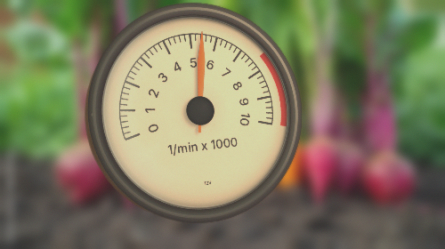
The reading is 5400; rpm
